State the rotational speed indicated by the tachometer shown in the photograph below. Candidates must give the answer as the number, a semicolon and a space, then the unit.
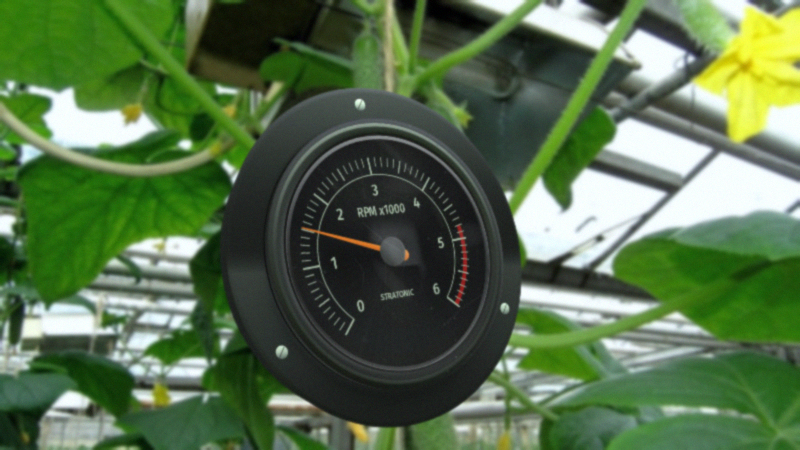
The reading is 1500; rpm
